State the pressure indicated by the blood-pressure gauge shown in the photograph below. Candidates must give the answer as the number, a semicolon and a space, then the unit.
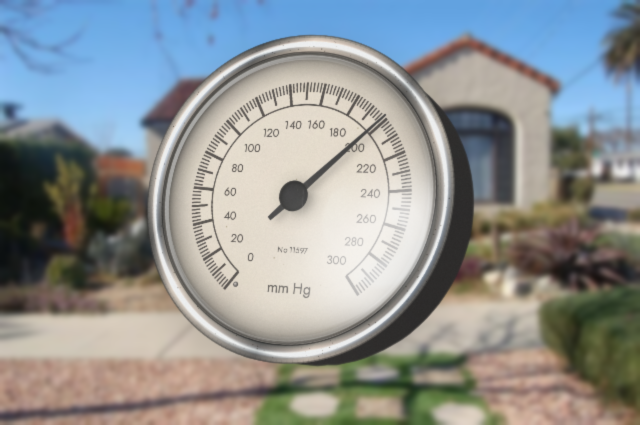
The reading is 200; mmHg
